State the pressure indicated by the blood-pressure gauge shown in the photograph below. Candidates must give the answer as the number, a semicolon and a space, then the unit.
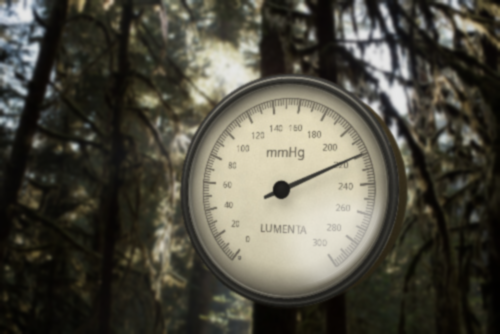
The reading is 220; mmHg
